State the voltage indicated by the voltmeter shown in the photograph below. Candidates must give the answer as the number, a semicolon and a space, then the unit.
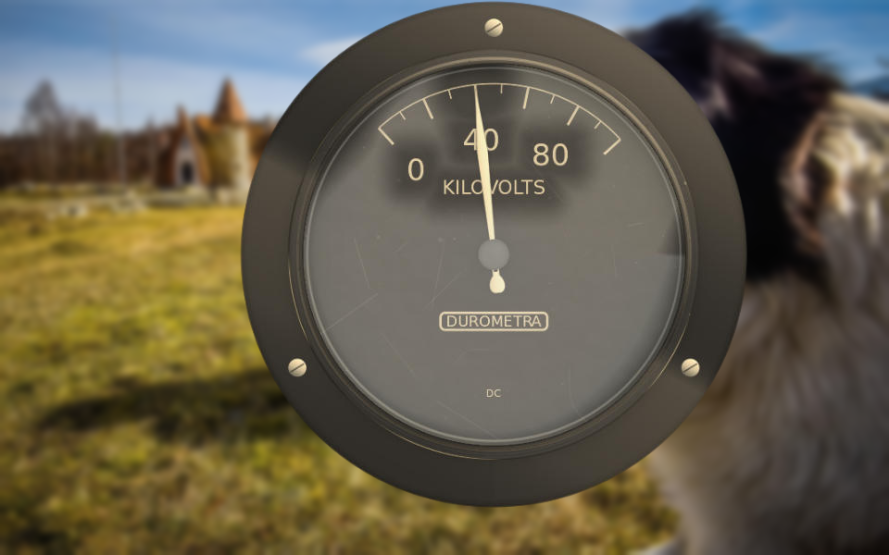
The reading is 40; kV
